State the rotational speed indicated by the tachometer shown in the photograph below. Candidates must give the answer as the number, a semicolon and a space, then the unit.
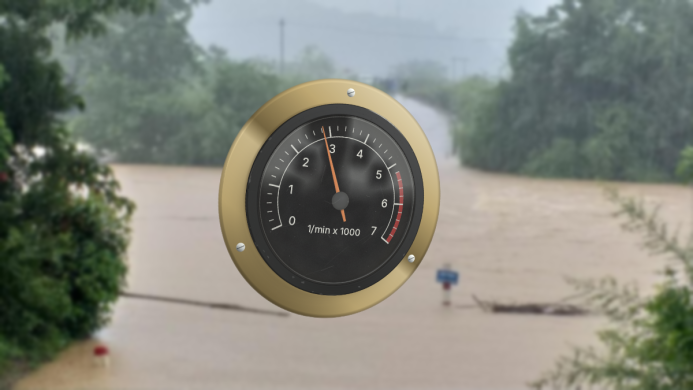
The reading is 2800; rpm
